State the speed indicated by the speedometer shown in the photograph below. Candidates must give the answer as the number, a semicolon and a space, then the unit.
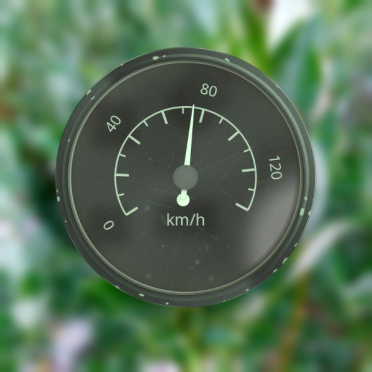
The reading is 75; km/h
